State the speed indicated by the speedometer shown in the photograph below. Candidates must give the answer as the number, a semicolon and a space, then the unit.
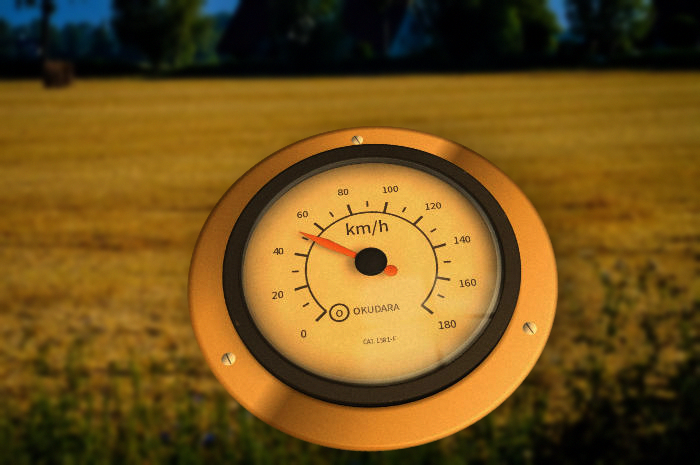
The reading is 50; km/h
